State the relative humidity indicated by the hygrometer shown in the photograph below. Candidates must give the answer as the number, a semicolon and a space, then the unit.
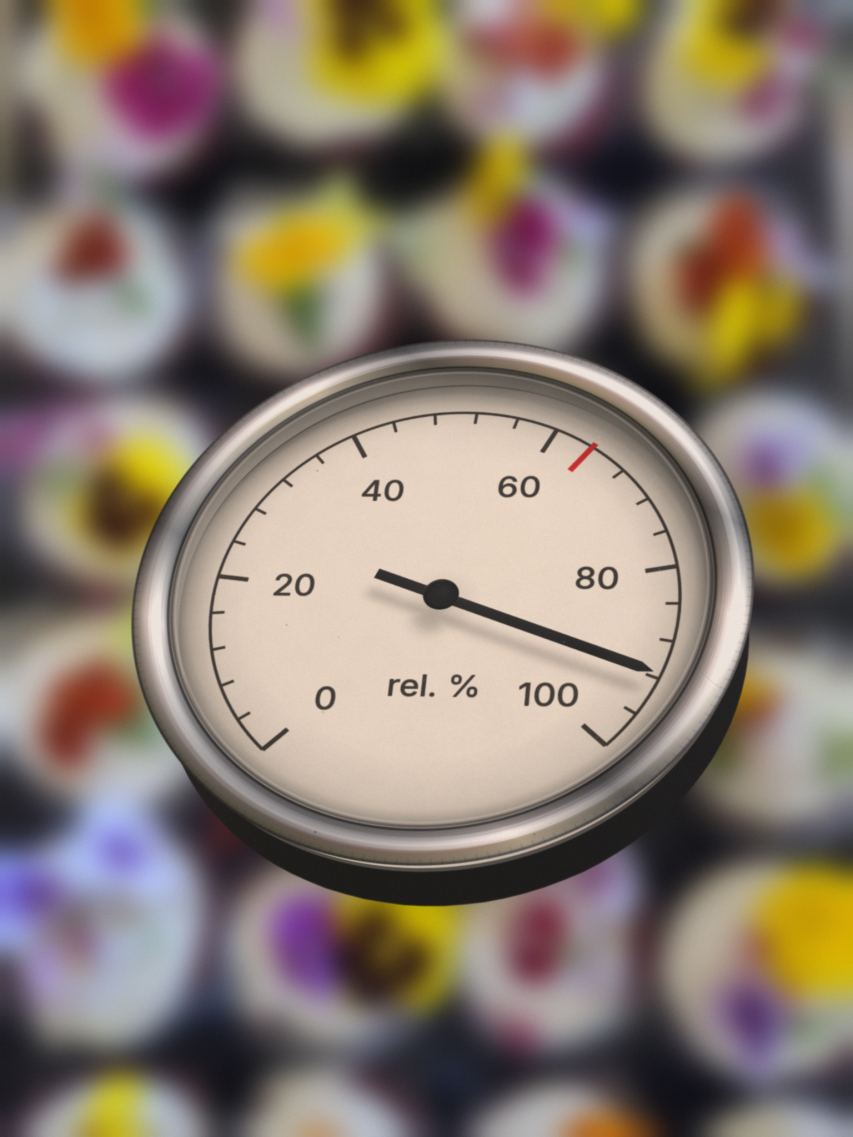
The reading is 92; %
